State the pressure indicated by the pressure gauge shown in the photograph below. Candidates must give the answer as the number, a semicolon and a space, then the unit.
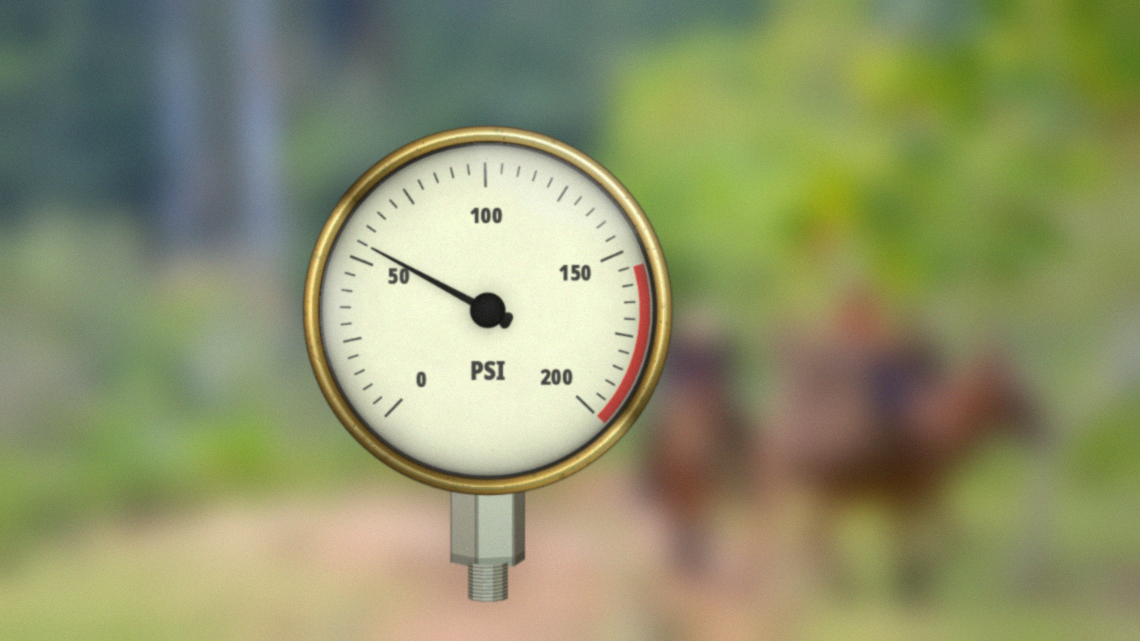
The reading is 55; psi
